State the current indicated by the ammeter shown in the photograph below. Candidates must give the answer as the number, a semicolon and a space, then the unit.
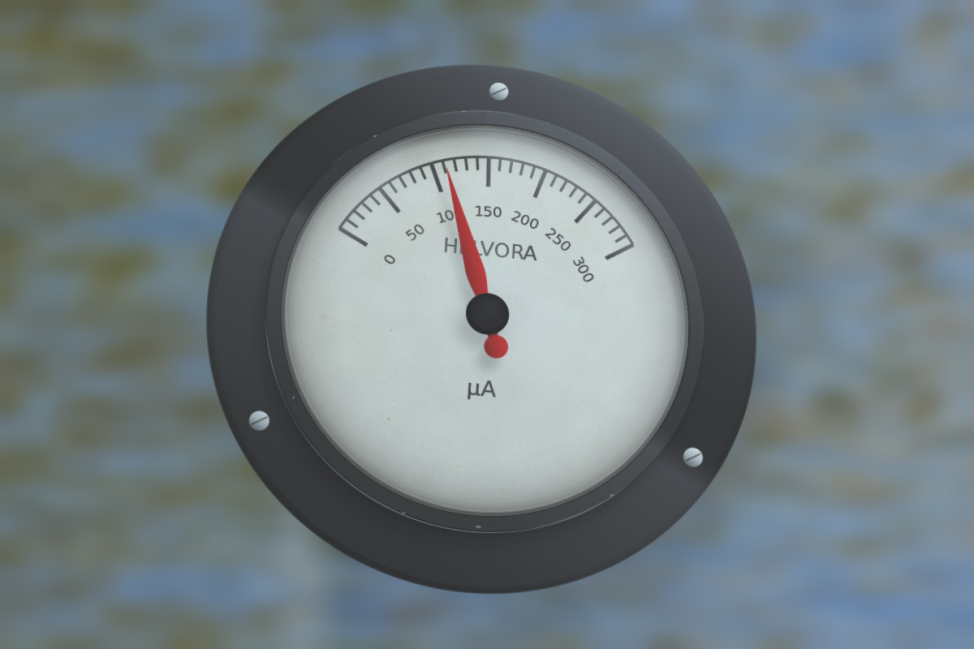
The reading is 110; µA
